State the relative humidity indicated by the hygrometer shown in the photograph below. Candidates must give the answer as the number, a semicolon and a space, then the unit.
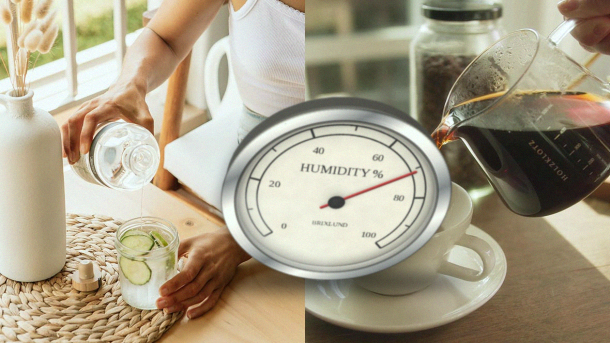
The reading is 70; %
